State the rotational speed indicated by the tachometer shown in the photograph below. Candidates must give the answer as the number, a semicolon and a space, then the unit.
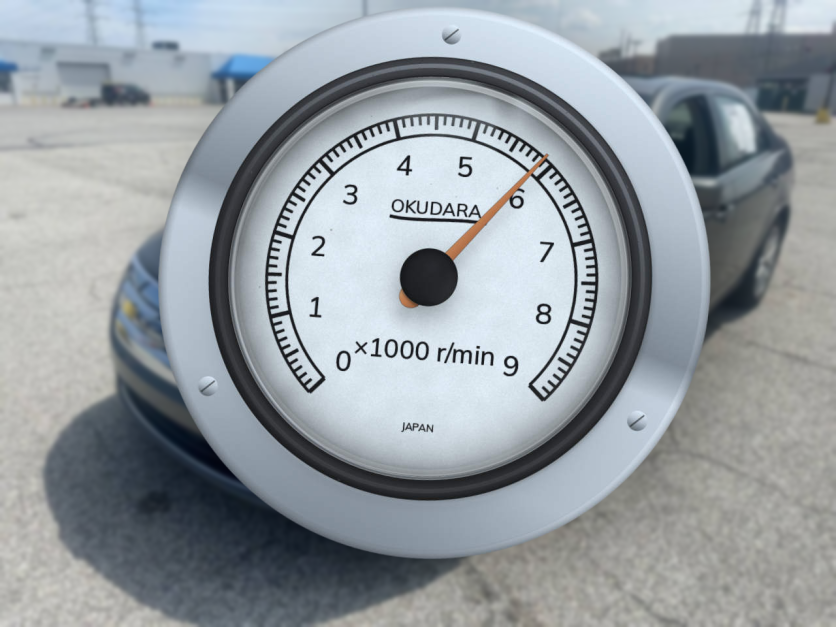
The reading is 5900; rpm
